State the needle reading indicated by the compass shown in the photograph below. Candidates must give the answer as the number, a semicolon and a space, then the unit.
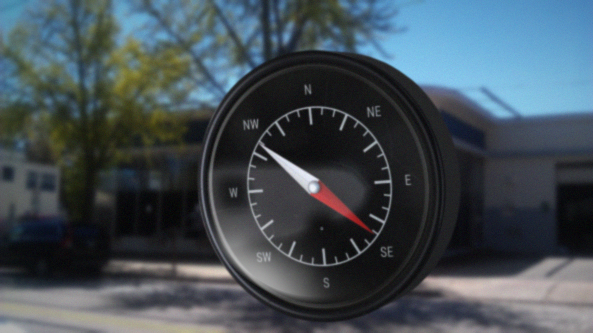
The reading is 130; °
